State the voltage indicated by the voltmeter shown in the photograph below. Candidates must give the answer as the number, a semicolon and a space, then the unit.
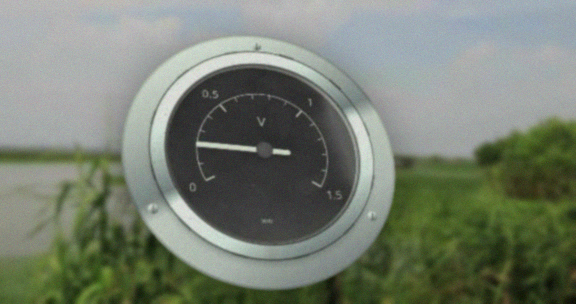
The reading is 0.2; V
